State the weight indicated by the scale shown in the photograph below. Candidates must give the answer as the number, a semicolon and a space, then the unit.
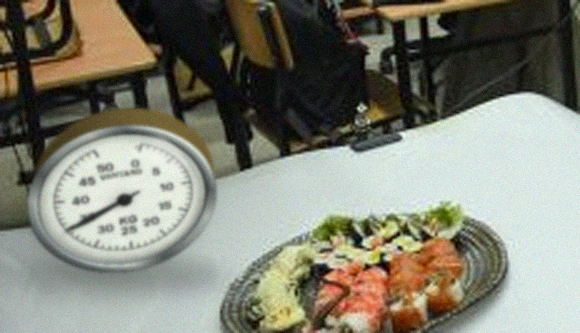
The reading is 35; kg
